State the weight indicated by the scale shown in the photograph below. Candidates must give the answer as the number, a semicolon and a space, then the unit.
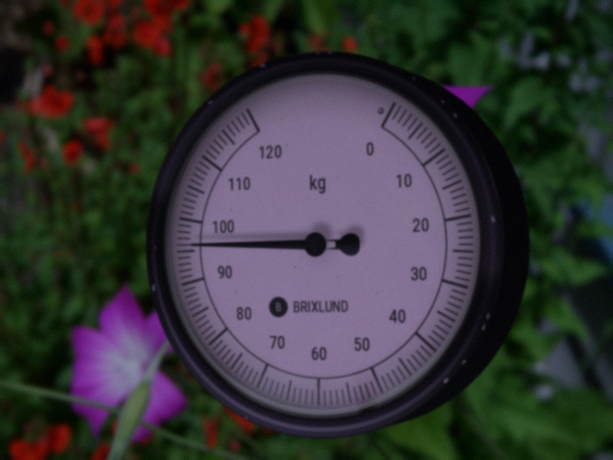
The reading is 96; kg
